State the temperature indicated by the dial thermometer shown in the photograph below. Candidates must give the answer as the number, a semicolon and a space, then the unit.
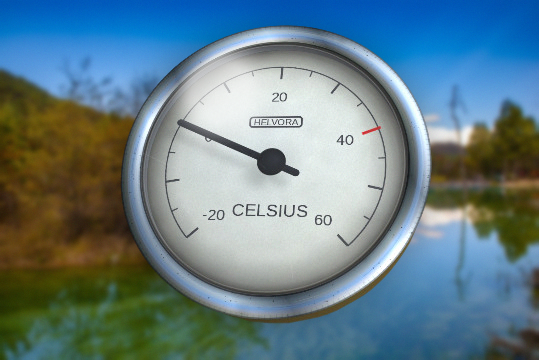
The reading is 0; °C
